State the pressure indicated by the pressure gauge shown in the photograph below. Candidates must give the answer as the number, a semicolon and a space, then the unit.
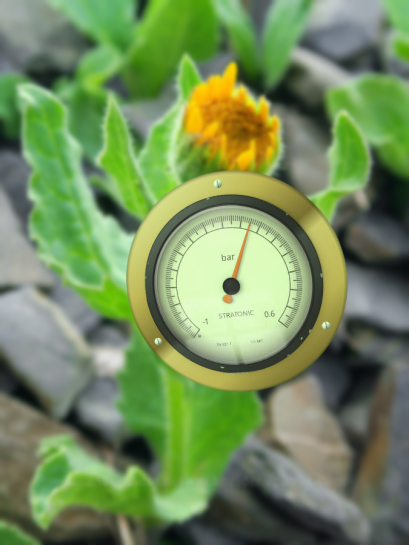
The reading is -0.05; bar
